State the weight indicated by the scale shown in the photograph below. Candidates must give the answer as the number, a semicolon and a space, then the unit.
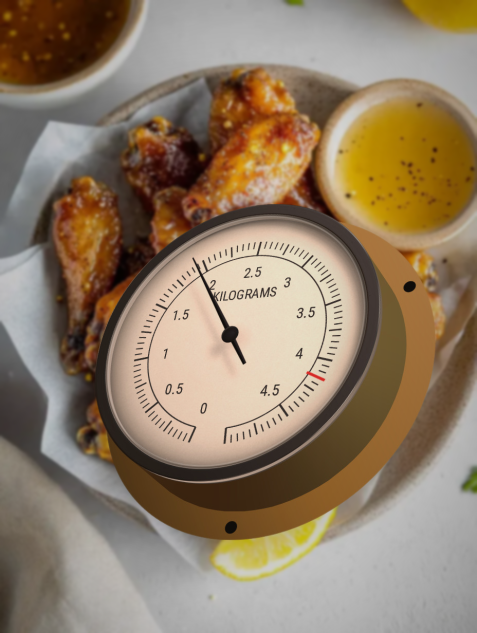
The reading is 1.95; kg
